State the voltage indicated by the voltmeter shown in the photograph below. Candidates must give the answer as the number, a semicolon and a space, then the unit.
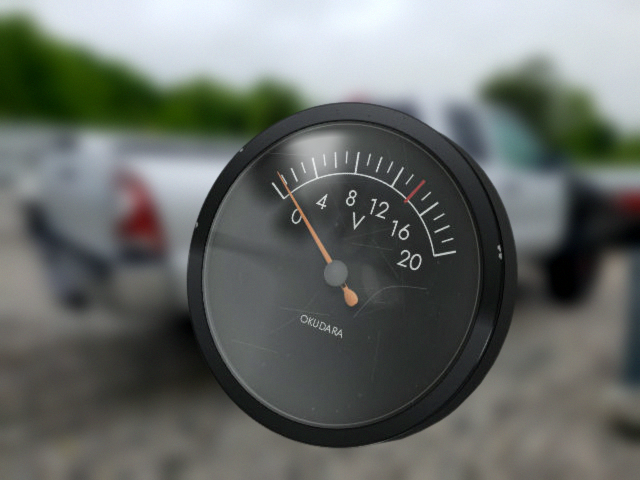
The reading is 1; V
